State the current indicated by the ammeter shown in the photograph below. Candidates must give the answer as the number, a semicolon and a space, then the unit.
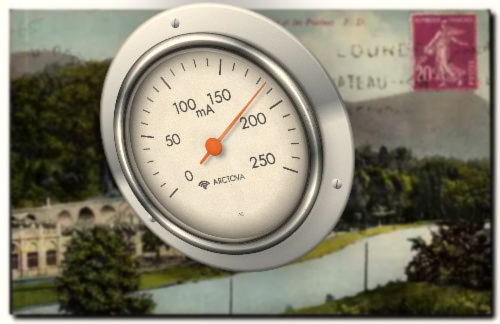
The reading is 185; mA
